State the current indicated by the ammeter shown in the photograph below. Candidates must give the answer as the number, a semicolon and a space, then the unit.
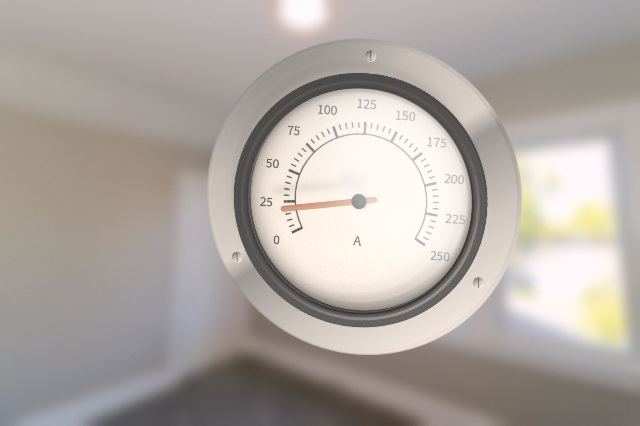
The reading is 20; A
